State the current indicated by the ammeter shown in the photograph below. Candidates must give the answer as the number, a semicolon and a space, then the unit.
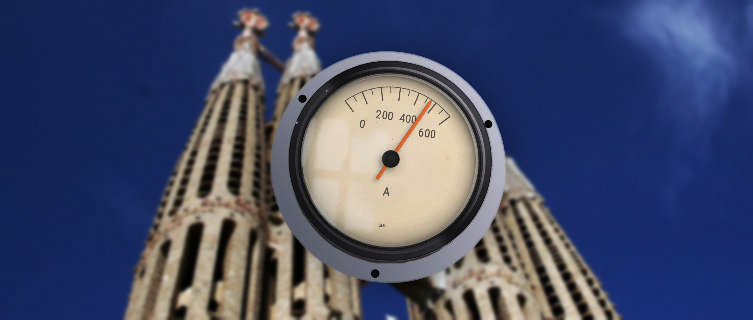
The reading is 475; A
